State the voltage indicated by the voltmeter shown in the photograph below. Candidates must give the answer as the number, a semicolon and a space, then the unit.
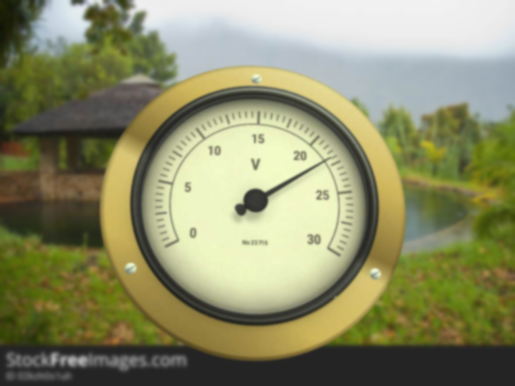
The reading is 22; V
